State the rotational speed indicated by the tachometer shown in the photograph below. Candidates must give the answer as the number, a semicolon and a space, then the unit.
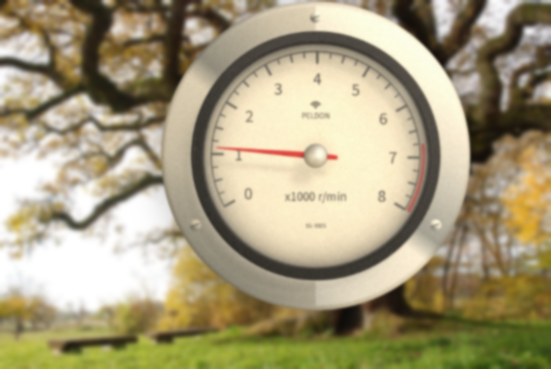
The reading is 1125; rpm
